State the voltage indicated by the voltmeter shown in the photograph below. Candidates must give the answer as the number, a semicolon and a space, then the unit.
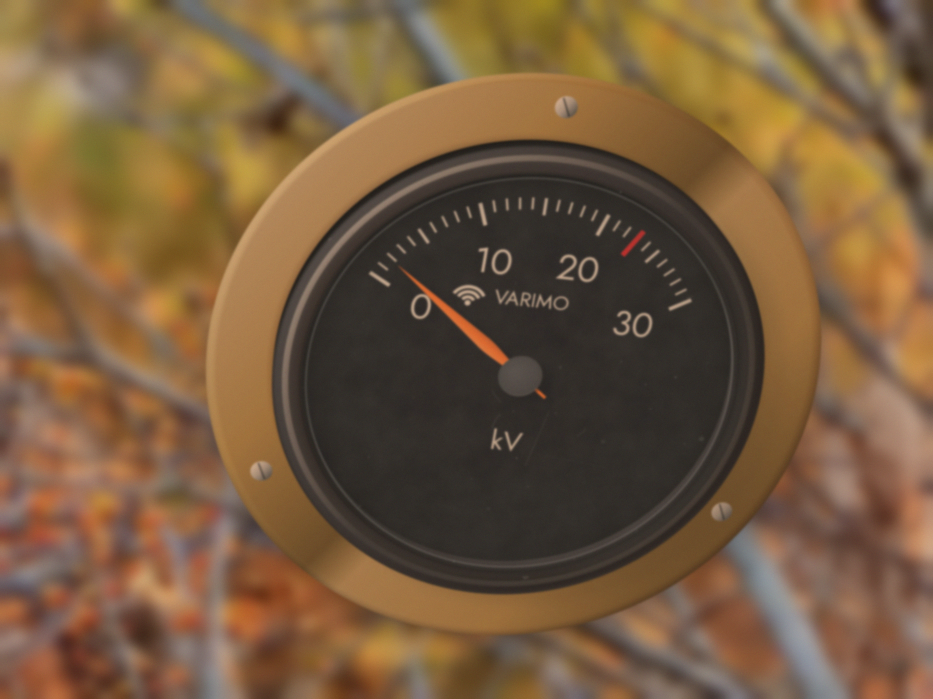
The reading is 2; kV
